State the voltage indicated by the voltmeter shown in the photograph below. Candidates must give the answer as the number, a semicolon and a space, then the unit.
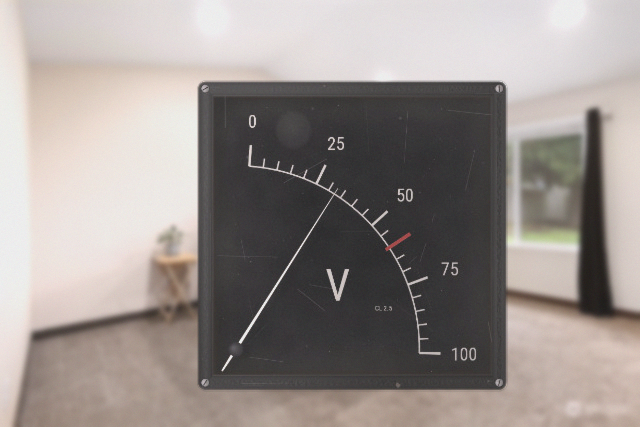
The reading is 32.5; V
